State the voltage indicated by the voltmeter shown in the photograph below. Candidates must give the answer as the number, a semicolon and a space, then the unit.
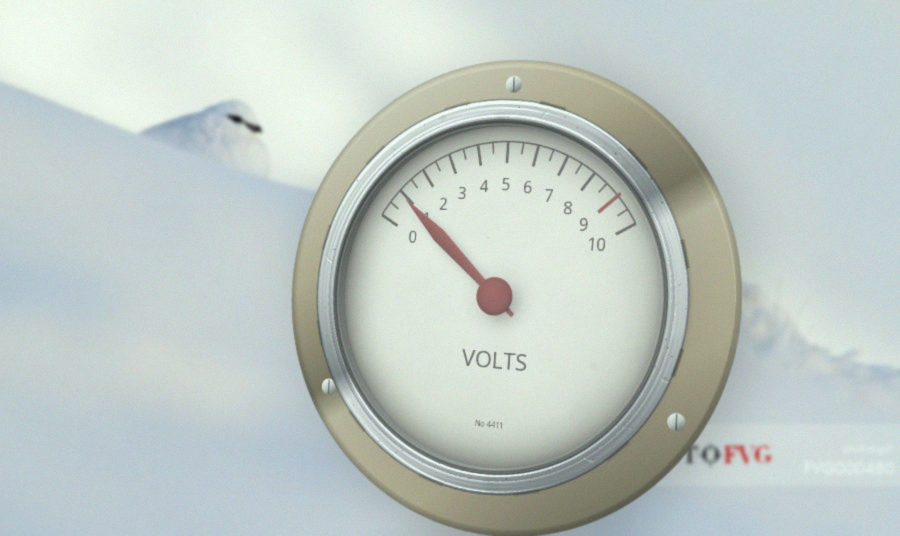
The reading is 1; V
